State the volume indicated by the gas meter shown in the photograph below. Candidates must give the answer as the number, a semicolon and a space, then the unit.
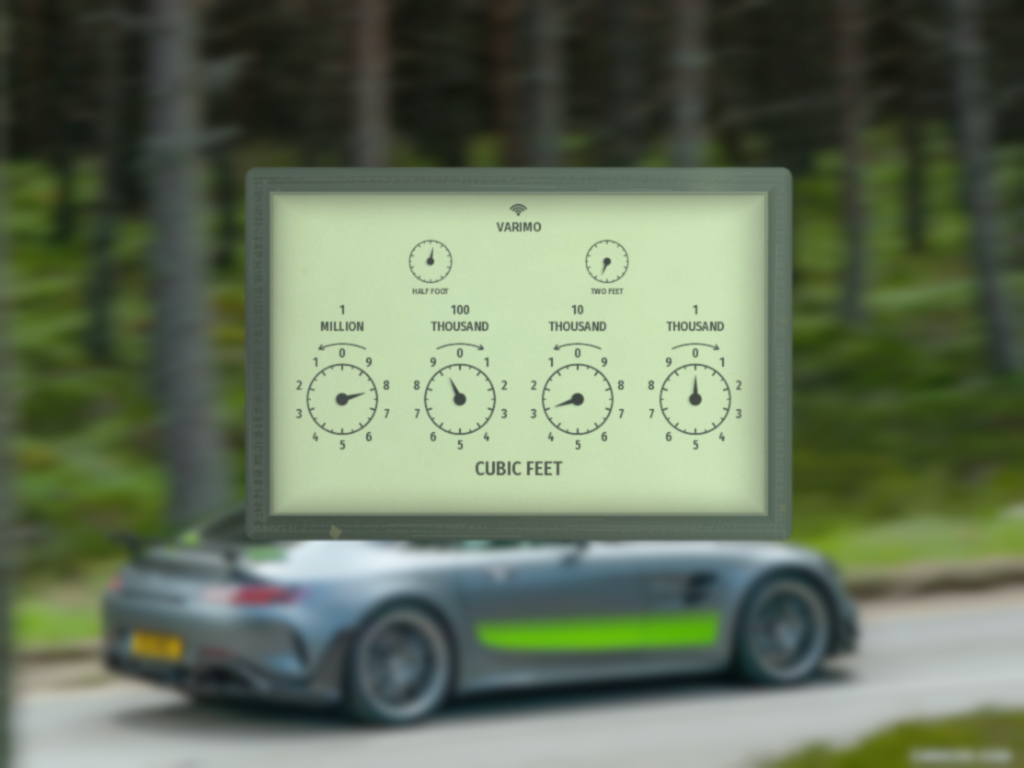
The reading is 793000; ft³
